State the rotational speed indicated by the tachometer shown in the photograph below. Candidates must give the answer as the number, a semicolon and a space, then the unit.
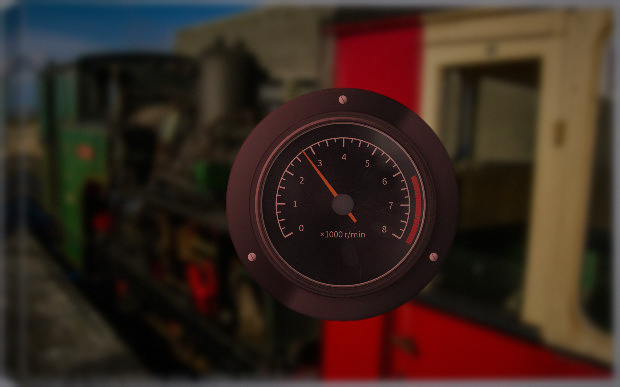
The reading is 2750; rpm
